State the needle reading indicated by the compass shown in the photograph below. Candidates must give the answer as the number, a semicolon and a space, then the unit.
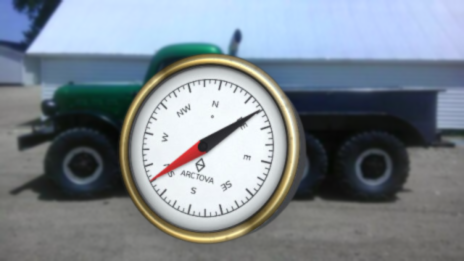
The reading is 225; °
